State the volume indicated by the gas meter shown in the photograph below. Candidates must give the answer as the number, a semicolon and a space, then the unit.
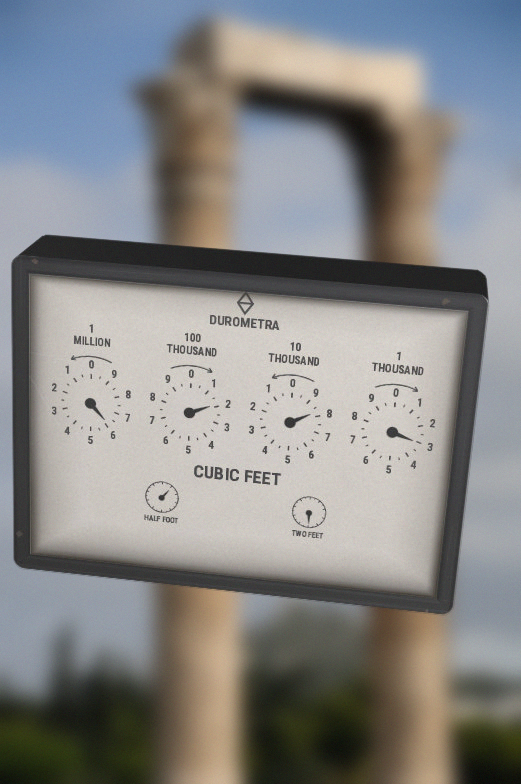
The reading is 618300; ft³
